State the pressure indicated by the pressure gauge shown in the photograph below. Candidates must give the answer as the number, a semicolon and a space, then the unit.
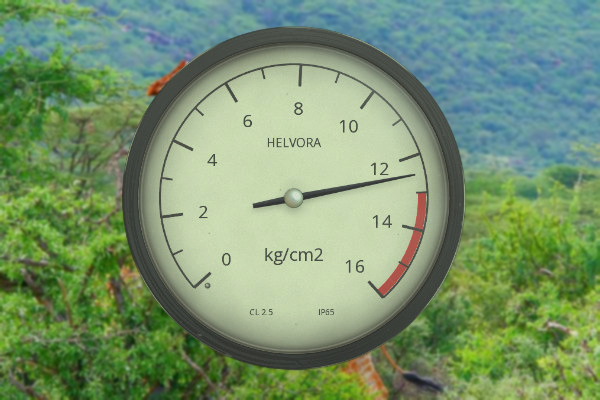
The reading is 12.5; kg/cm²
